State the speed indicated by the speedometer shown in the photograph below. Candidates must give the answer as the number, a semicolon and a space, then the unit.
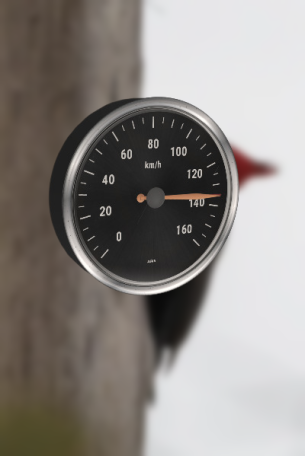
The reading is 135; km/h
